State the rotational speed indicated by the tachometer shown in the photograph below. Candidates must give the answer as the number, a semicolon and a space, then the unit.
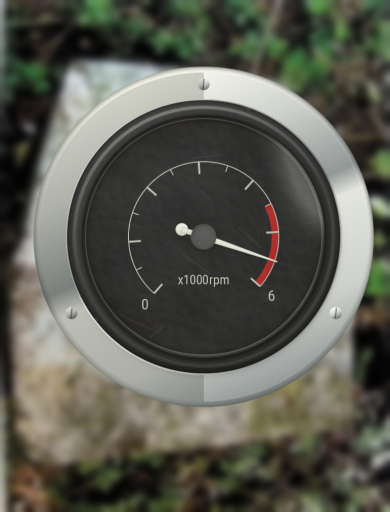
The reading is 5500; rpm
